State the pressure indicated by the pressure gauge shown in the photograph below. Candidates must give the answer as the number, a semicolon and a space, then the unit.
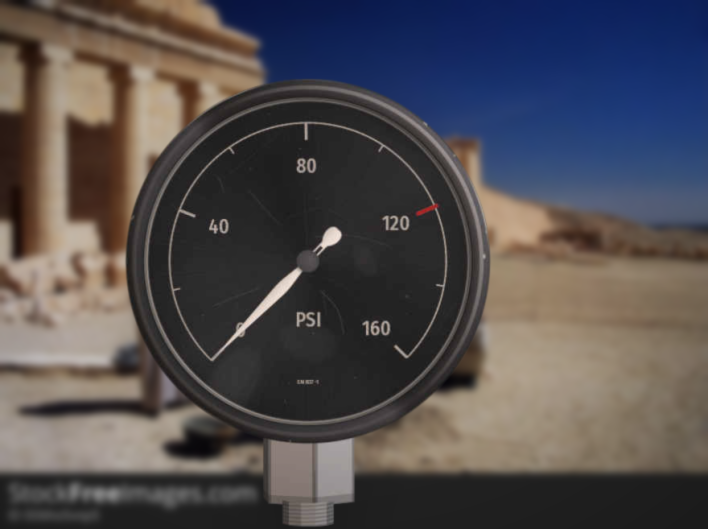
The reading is 0; psi
